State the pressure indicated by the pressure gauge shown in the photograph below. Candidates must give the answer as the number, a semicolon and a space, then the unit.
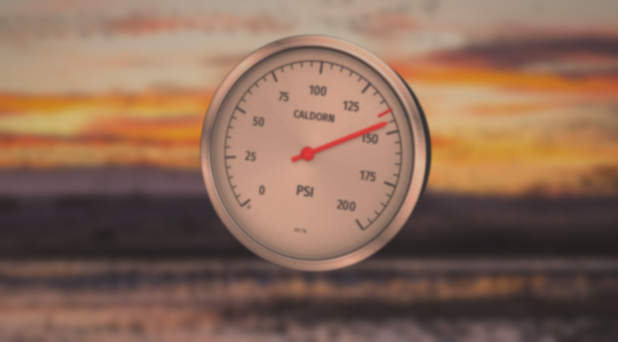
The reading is 145; psi
